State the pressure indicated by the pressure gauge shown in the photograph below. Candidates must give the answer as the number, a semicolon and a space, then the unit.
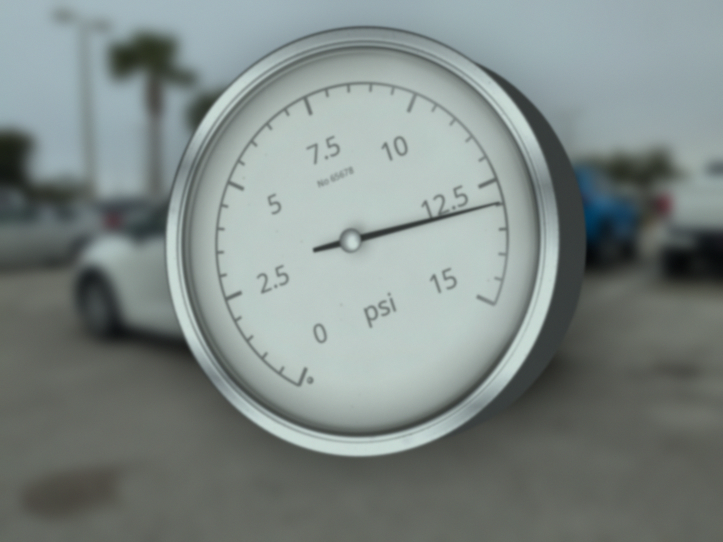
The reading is 13; psi
